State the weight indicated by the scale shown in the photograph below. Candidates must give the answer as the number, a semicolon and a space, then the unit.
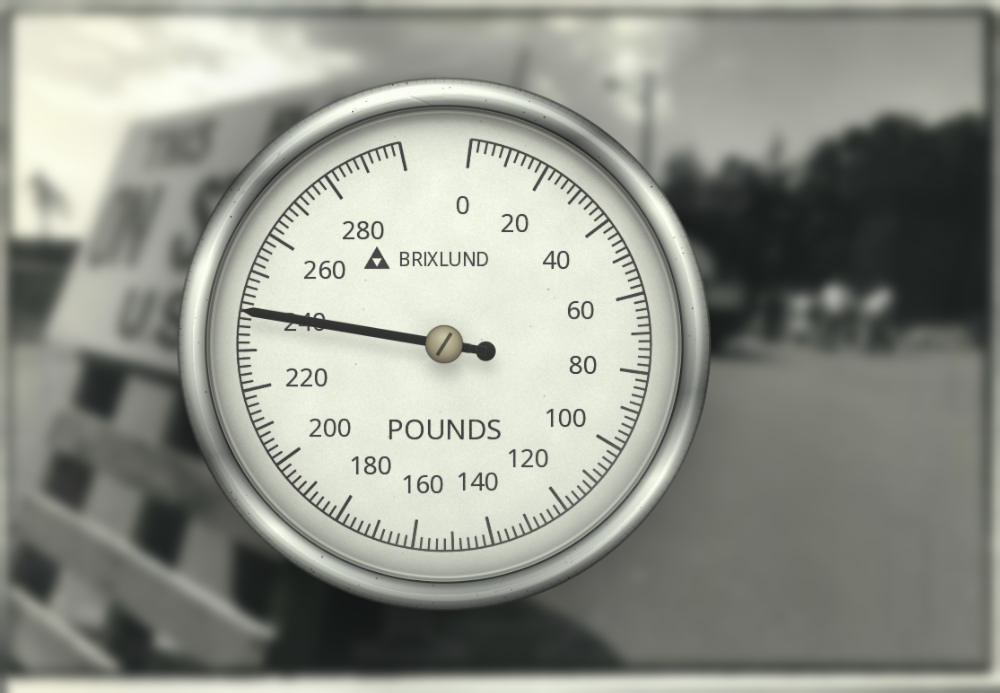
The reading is 240; lb
